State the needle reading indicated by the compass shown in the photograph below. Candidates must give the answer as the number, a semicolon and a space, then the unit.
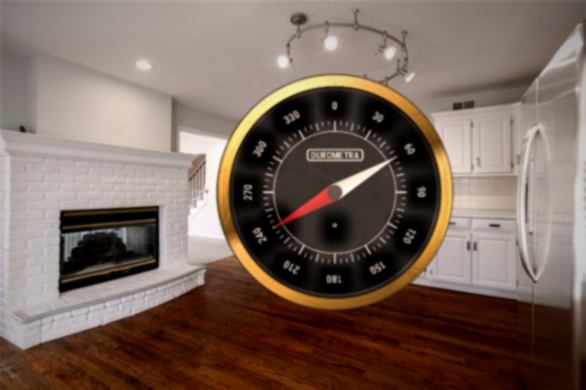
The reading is 240; °
